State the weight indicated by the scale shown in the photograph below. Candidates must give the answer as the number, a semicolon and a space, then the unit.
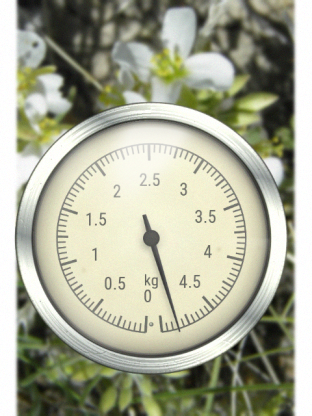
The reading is 4.85; kg
